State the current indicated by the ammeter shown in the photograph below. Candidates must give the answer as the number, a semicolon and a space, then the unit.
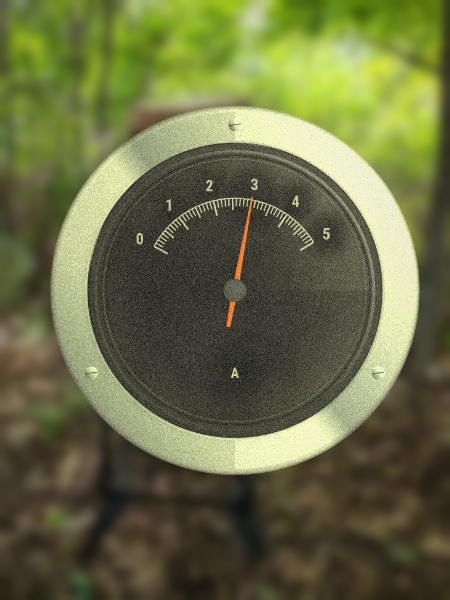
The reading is 3; A
